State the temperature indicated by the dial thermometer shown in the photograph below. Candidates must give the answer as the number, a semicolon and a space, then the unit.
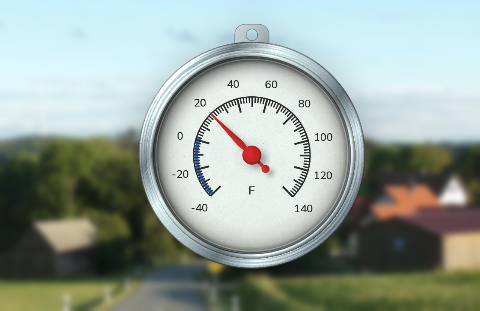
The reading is 20; °F
